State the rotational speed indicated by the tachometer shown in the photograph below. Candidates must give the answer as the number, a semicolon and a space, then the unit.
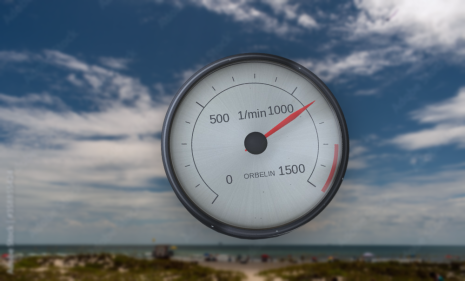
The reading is 1100; rpm
